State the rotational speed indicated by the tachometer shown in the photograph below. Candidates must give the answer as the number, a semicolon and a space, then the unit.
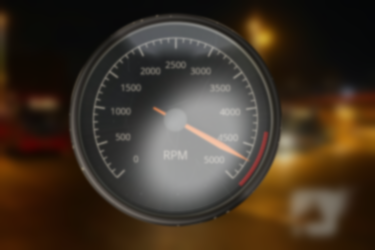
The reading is 4700; rpm
